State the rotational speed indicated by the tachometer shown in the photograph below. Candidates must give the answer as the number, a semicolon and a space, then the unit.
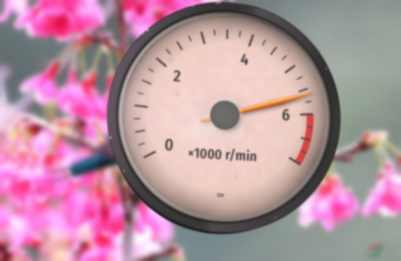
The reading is 5625; rpm
